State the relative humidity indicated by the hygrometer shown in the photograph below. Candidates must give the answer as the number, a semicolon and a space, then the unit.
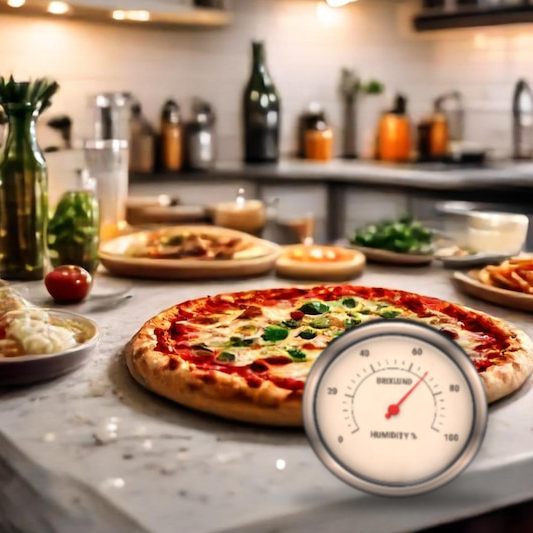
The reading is 68; %
